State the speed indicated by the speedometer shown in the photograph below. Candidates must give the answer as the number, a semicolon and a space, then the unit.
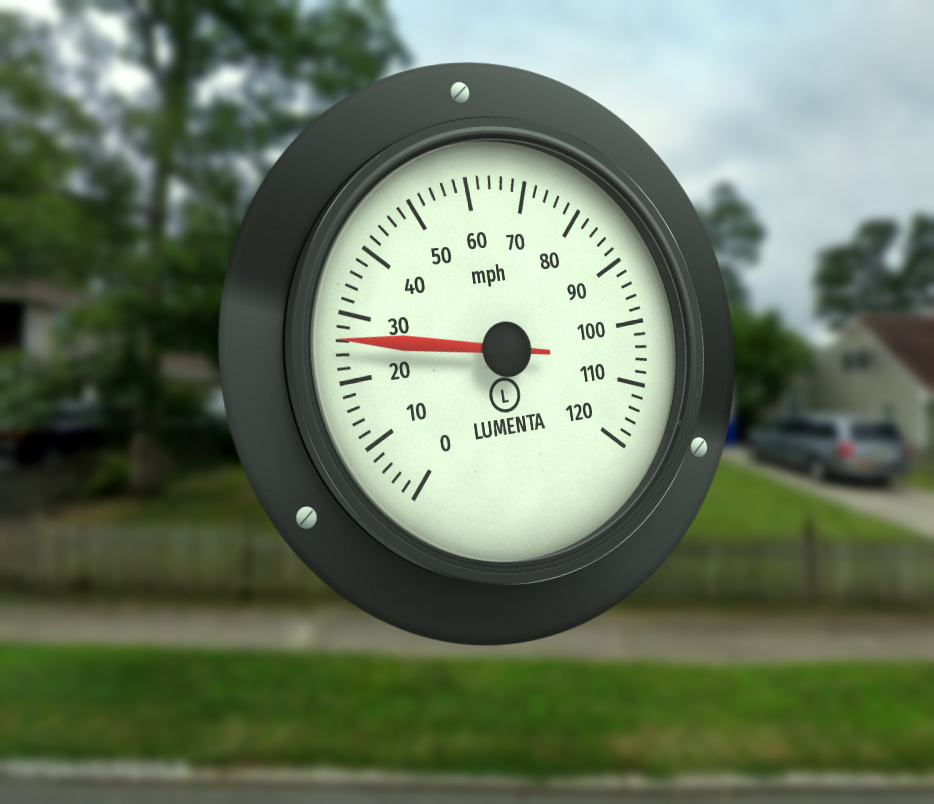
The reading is 26; mph
